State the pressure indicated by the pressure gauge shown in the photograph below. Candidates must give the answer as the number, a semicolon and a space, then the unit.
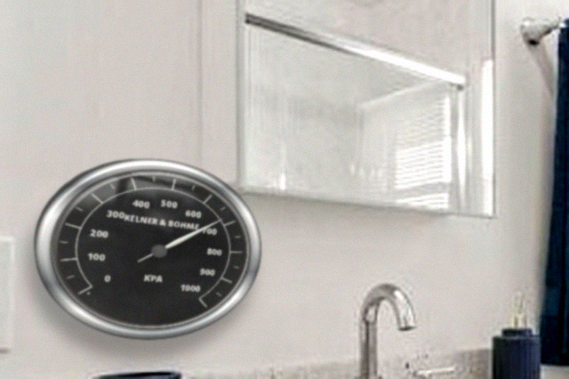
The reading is 675; kPa
